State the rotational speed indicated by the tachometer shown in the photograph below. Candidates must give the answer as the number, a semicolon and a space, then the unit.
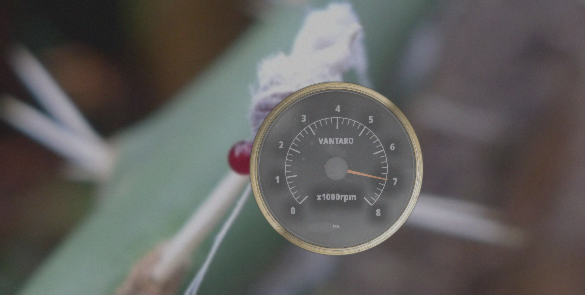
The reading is 7000; rpm
